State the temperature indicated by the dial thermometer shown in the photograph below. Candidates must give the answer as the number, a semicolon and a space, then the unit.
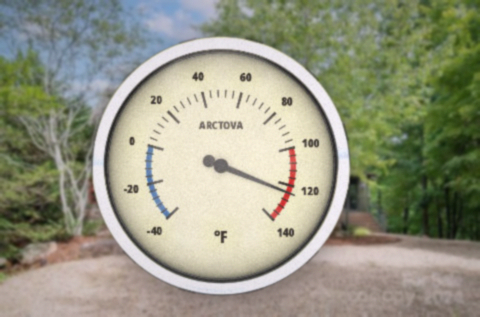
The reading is 124; °F
